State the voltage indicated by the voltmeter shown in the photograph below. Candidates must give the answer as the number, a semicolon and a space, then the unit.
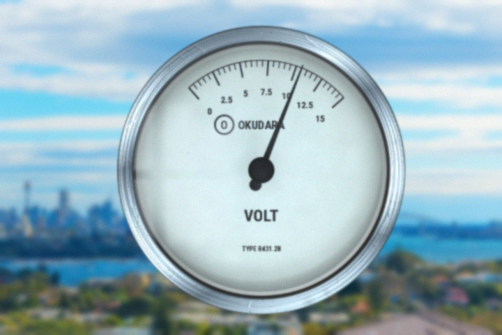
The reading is 10.5; V
